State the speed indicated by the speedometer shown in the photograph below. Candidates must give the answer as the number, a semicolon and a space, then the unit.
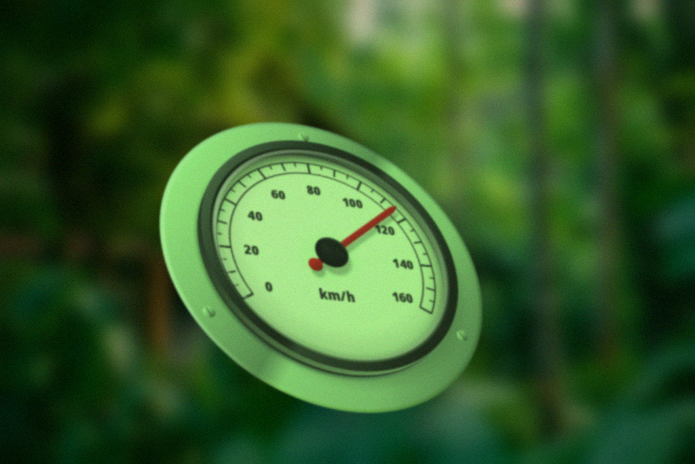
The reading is 115; km/h
